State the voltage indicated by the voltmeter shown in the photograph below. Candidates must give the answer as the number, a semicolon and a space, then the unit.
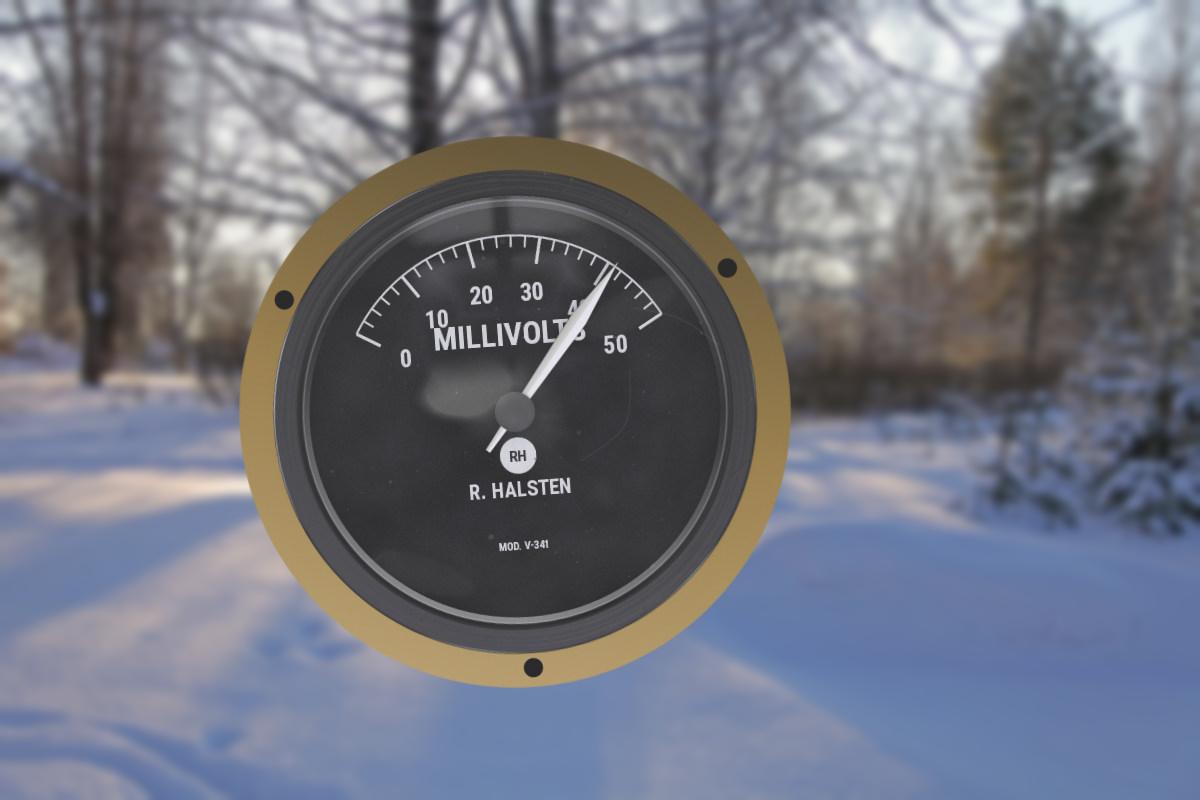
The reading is 41; mV
